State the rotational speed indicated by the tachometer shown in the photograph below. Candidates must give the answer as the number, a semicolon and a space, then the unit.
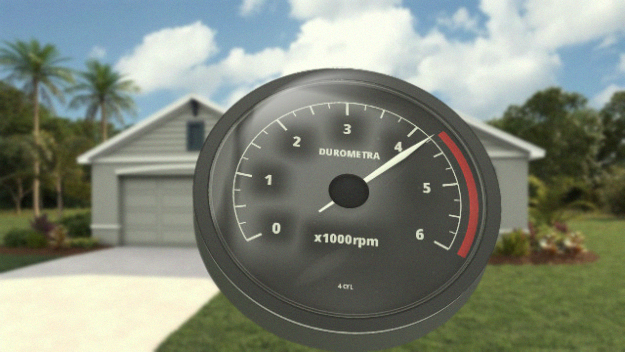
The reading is 4250; rpm
